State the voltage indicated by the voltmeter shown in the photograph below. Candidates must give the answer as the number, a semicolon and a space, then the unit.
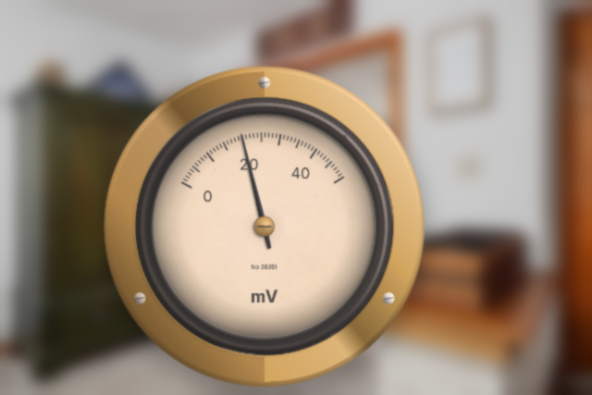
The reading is 20; mV
